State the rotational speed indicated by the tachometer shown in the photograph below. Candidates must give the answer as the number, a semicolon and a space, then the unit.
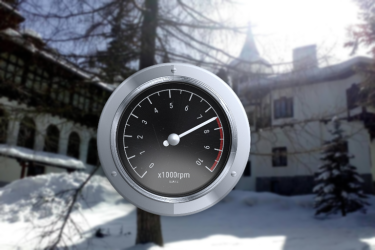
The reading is 7500; rpm
